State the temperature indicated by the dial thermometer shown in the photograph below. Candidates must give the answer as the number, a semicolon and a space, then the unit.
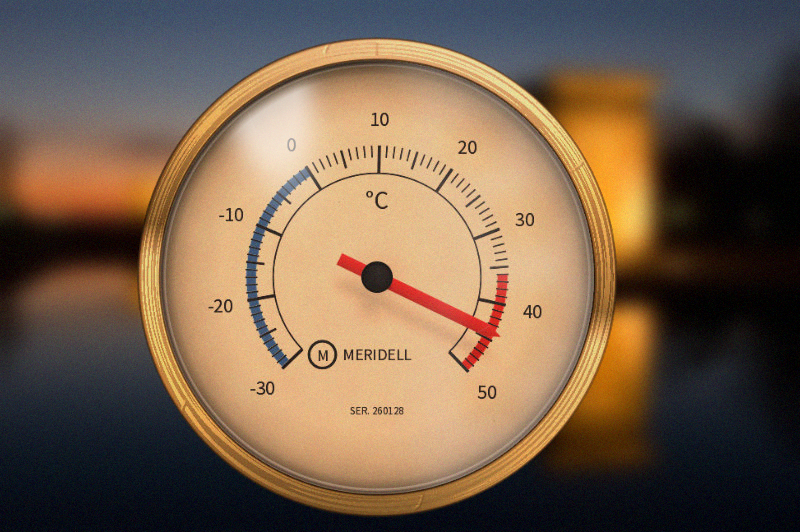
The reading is 44; °C
